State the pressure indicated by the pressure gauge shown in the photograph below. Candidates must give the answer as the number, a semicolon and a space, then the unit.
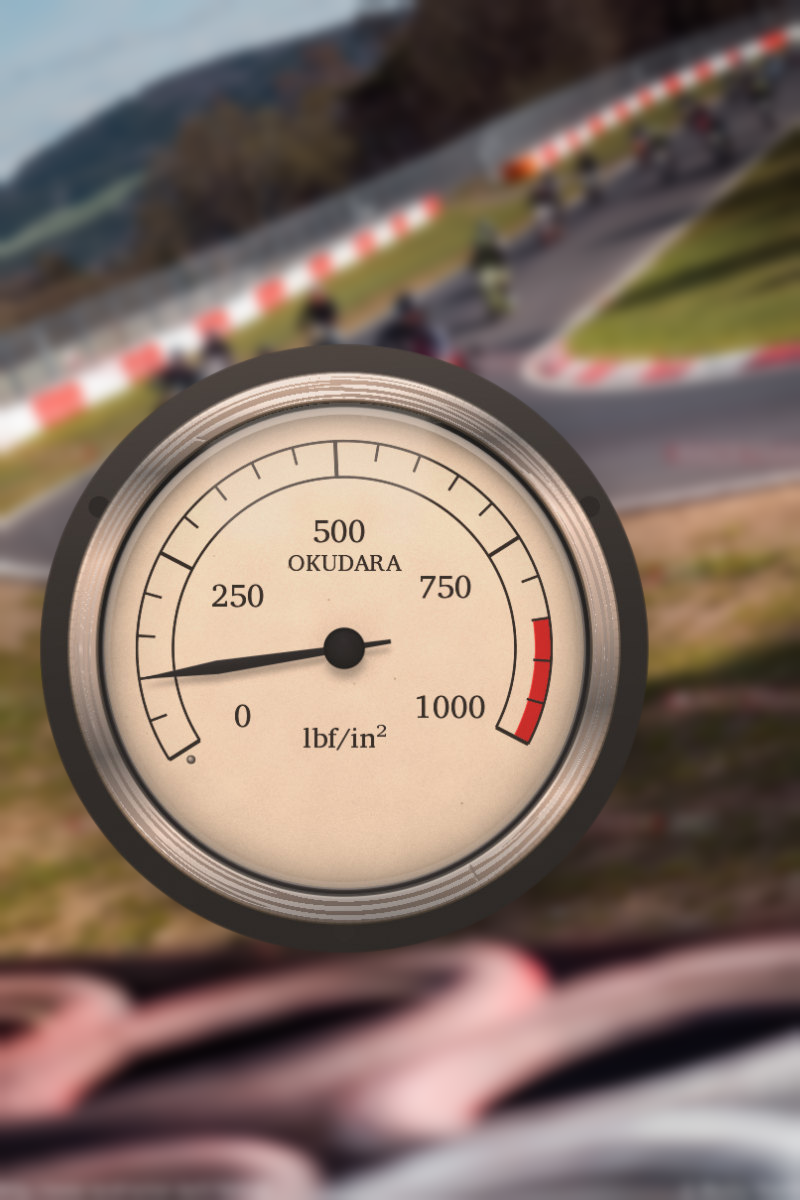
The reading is 100; psi
